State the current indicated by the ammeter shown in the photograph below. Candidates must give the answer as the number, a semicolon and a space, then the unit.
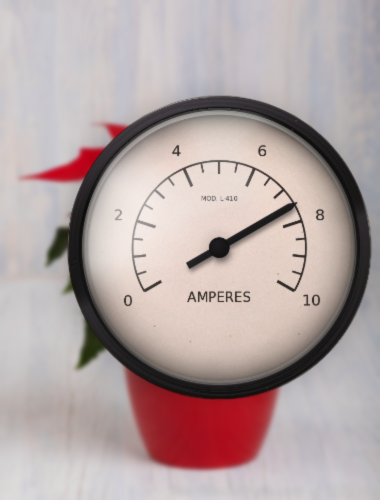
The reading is 7.5; A
